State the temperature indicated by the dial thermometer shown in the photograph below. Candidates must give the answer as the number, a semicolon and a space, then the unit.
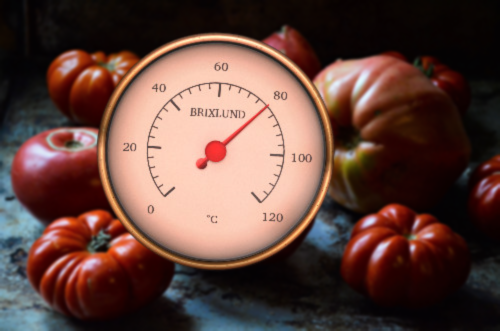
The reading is 80; °C
